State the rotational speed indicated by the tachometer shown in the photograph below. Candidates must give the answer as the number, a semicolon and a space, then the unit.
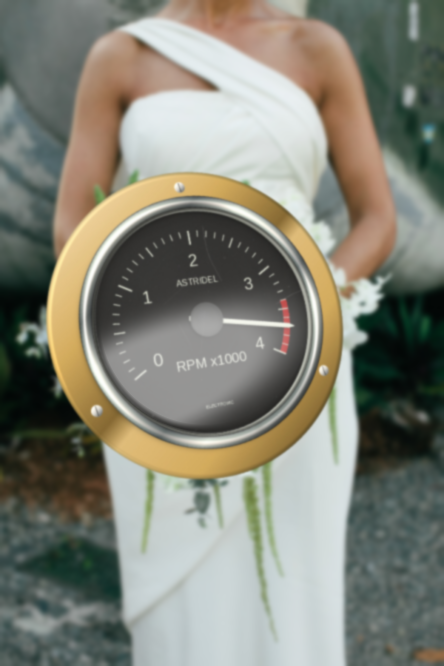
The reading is 3700; rpm
